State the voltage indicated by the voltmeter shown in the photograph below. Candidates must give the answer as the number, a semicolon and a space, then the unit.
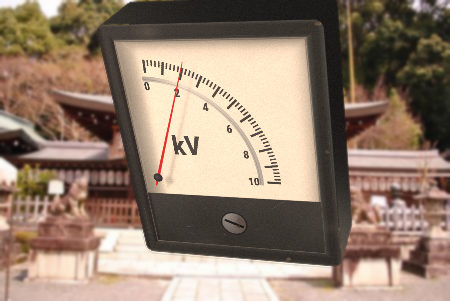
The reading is 2; kV
